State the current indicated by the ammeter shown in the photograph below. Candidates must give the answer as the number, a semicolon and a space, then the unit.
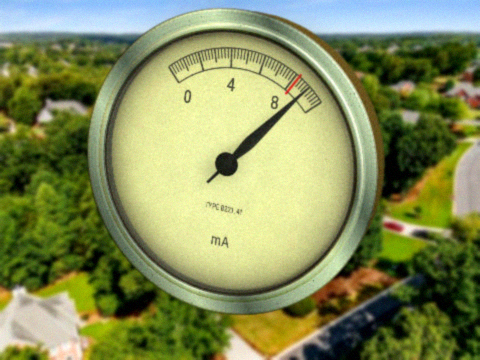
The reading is 9; mA
